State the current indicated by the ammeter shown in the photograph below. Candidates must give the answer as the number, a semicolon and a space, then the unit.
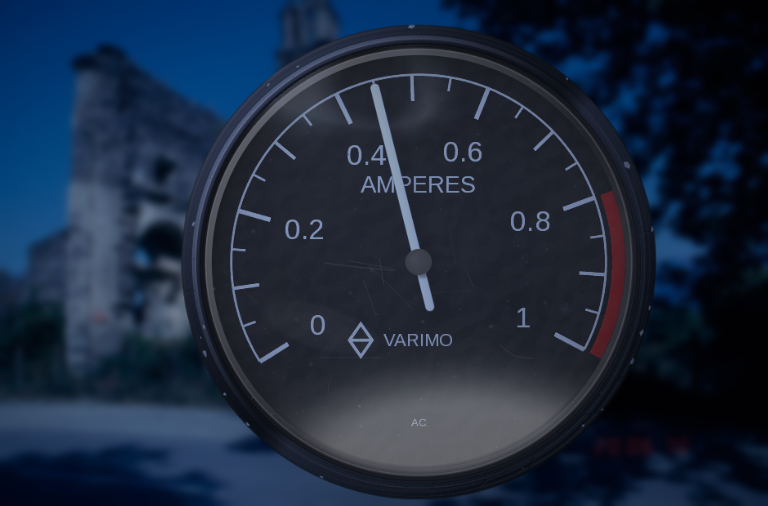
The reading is 0.45; A
